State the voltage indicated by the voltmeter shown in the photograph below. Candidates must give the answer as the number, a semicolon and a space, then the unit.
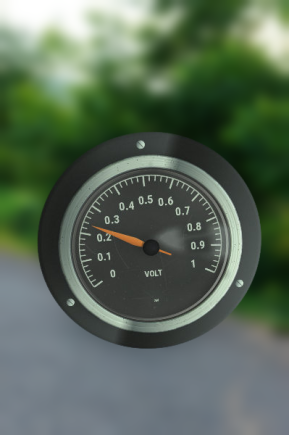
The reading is 0.24; V
